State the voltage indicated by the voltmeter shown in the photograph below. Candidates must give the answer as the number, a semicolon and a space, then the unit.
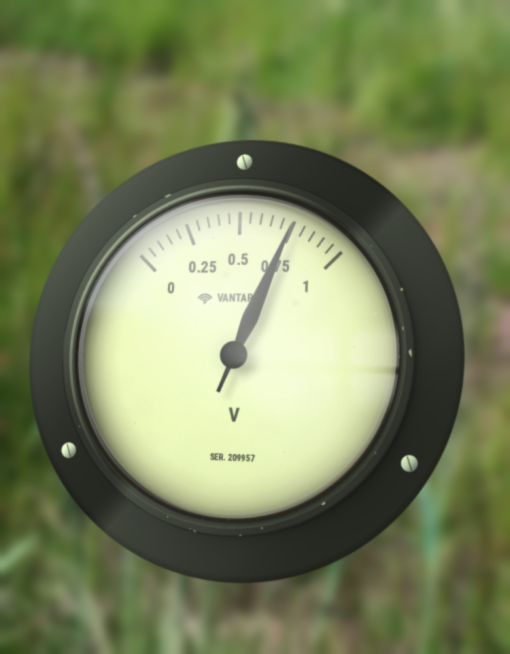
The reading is 0.75; V
